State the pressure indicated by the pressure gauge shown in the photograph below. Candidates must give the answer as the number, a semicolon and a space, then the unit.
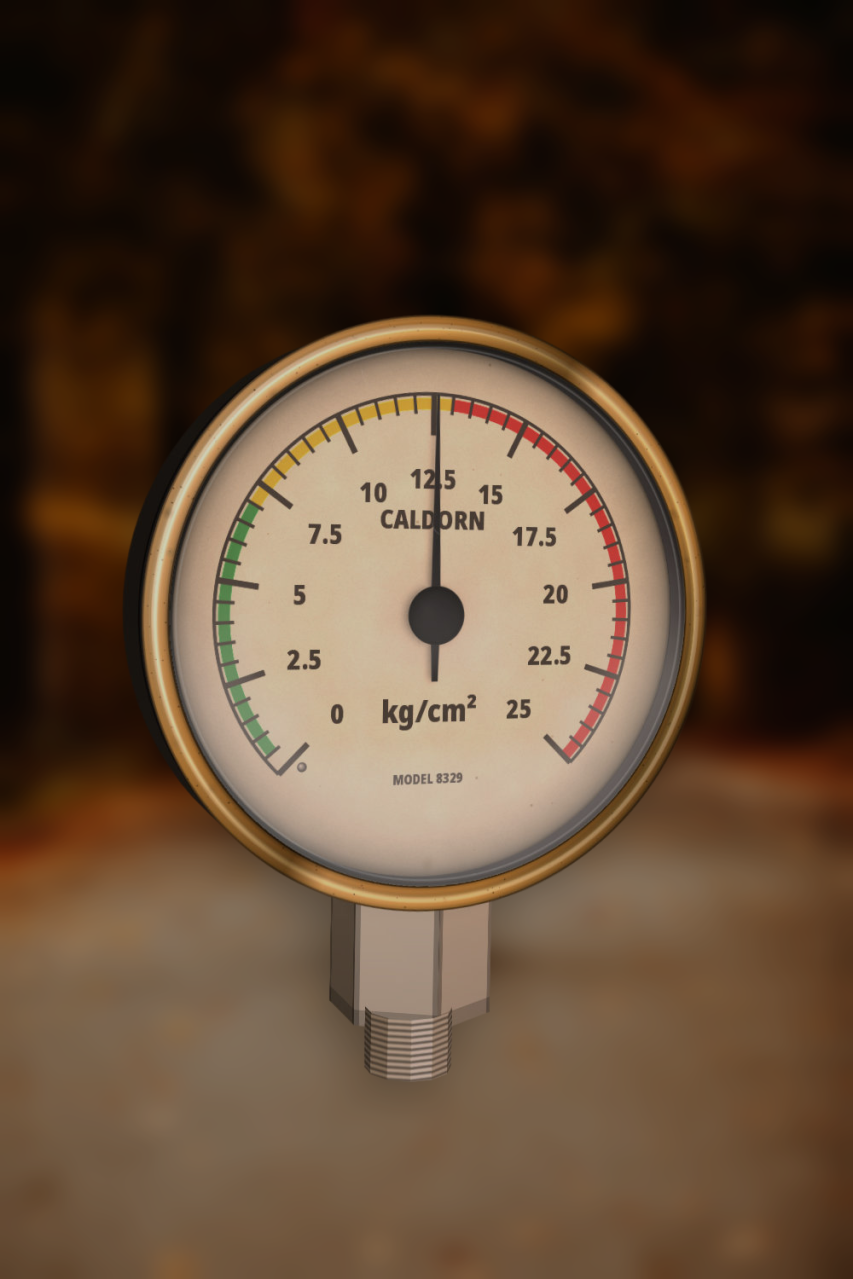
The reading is 12.5; kg/cm²
